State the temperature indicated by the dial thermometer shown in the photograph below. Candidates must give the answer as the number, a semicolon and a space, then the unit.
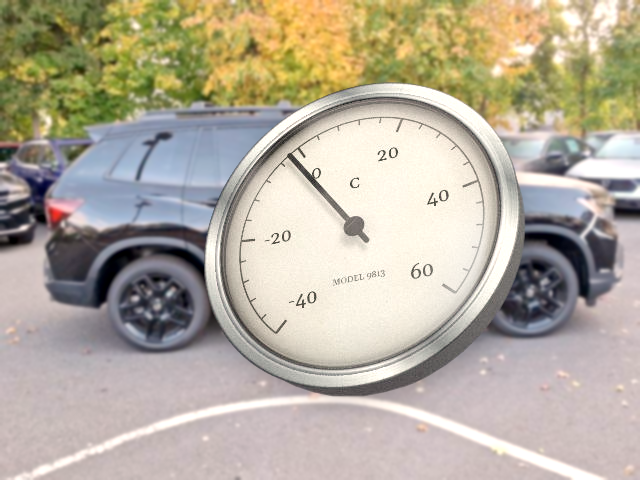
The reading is -2; °C
